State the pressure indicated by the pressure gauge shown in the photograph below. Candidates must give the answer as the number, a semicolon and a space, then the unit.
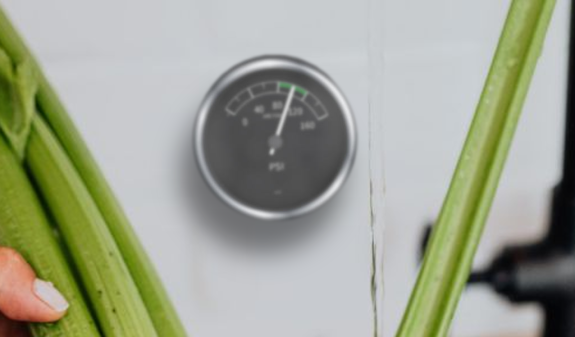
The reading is 100; psi
